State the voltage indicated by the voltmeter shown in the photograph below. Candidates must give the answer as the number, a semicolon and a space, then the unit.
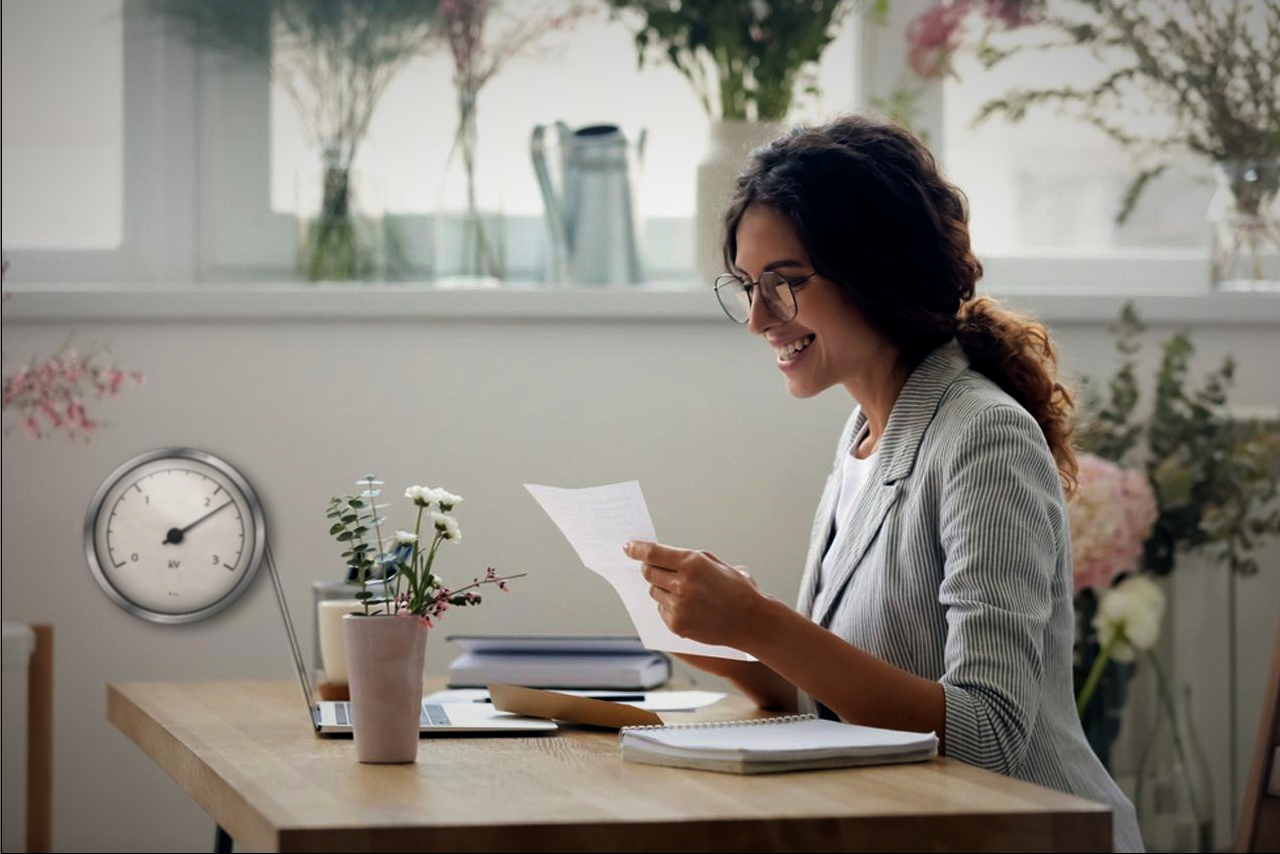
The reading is 2.2; kV
